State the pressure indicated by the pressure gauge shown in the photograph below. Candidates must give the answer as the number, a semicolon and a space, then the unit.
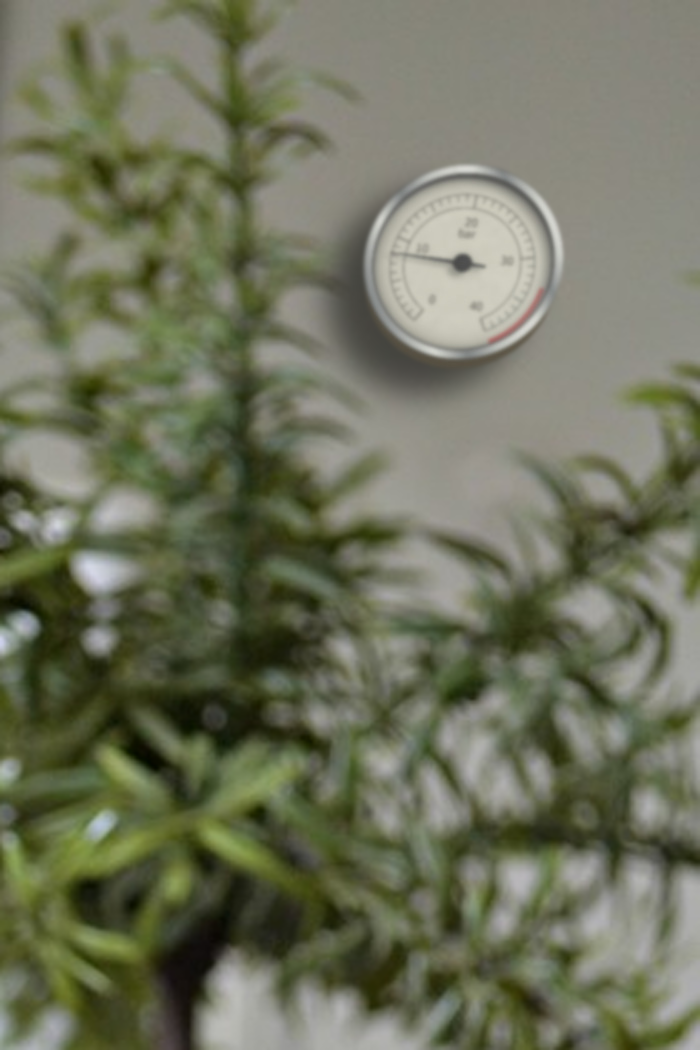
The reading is 8; bar
